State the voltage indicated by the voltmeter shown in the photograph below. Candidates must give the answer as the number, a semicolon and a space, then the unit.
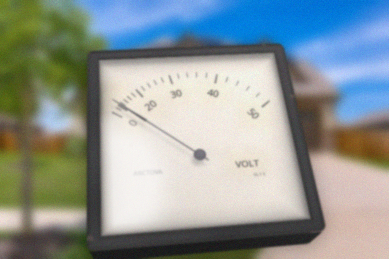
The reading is 10; V
